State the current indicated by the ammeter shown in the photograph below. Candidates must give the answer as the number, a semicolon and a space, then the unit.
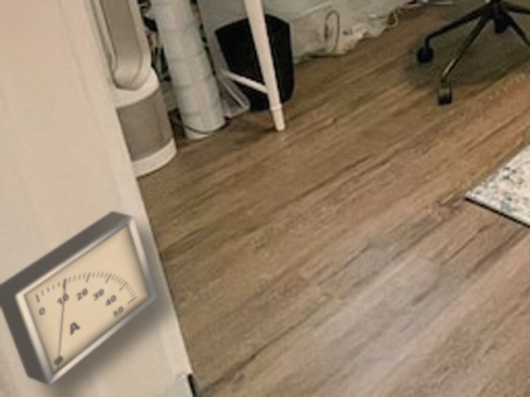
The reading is 10; A
